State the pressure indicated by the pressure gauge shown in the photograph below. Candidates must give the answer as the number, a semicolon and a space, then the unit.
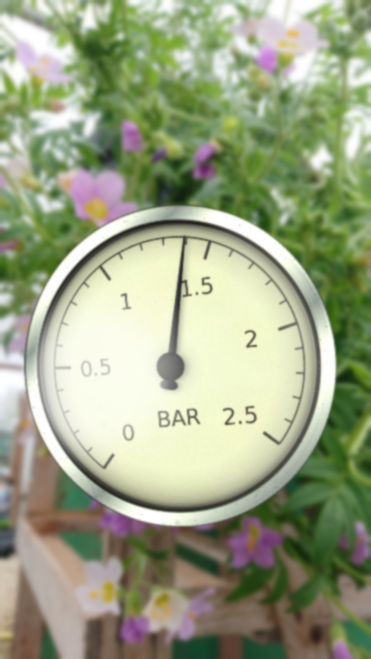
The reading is 1.4; bar
